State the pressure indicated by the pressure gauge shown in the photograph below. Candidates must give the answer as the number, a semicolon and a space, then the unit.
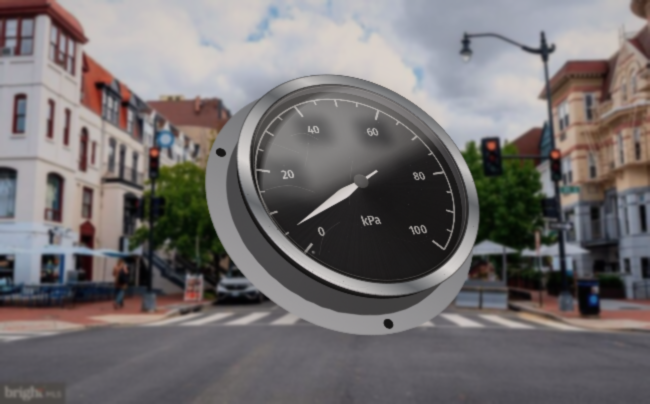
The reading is 5; kPa
